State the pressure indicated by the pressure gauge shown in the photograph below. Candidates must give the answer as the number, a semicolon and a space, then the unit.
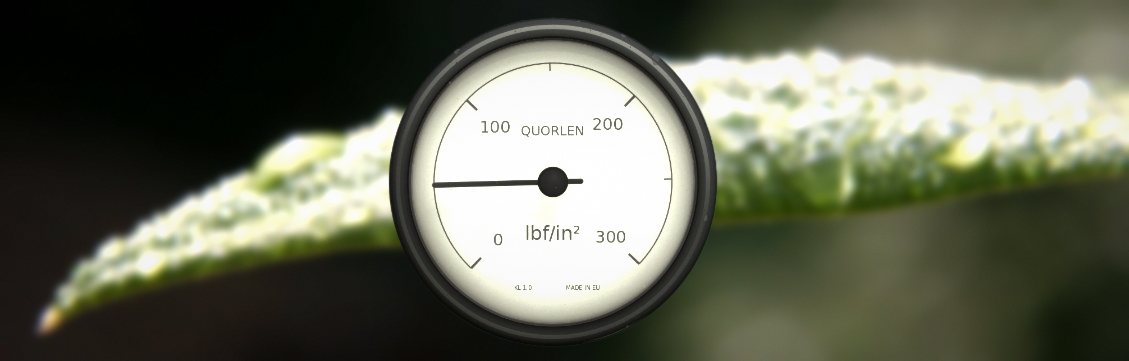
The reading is 50; psi
